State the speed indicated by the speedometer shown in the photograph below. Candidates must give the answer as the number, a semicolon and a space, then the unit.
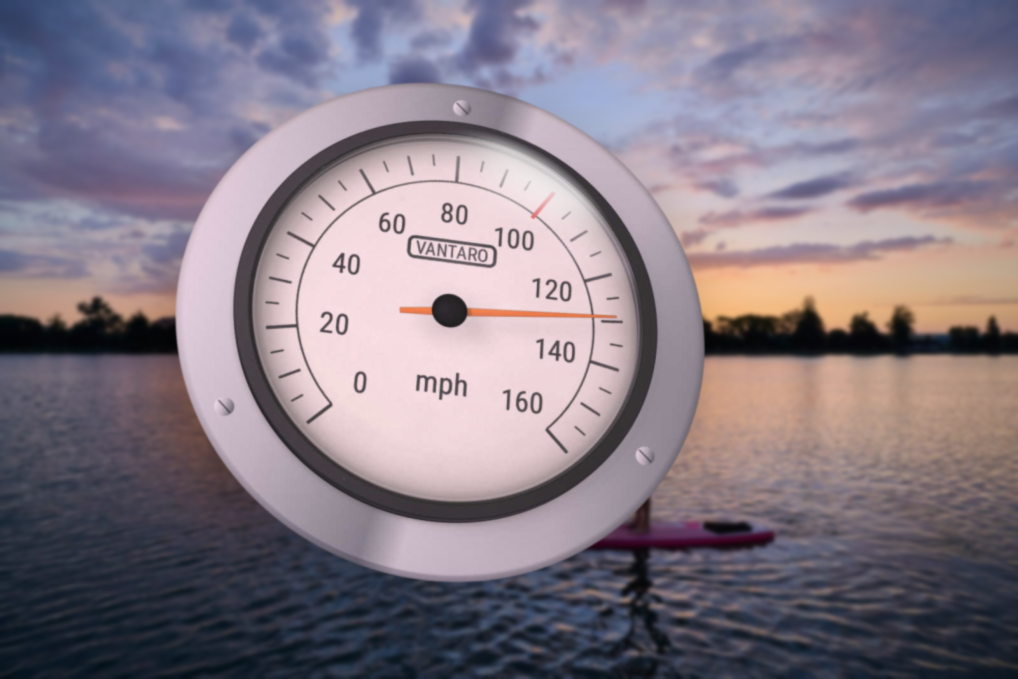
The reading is 130; mph
